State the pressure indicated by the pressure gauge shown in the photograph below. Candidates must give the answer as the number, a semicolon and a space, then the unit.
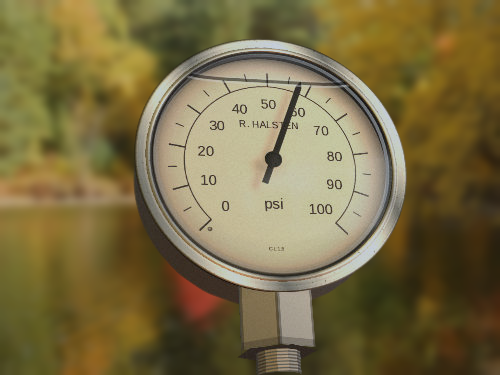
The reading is 57.5; psi
